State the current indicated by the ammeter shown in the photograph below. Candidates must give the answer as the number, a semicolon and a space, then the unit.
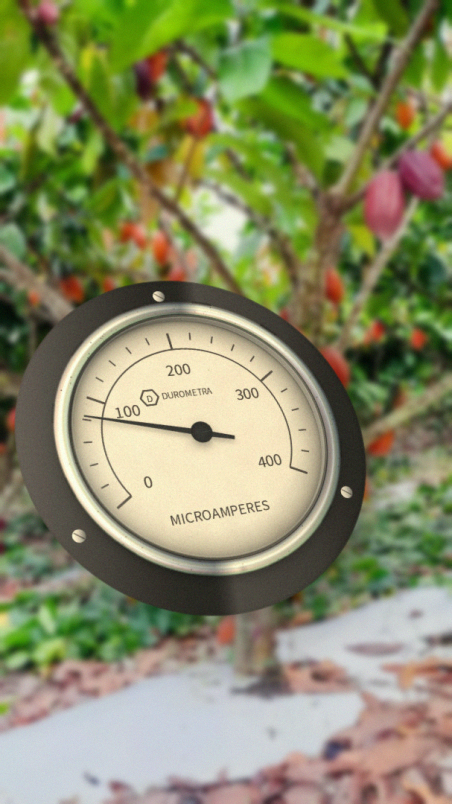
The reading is 80; µA
